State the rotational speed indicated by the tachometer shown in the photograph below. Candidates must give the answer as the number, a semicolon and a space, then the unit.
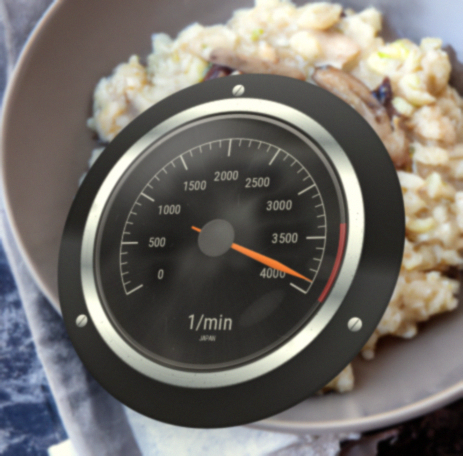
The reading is 3900; rpm
